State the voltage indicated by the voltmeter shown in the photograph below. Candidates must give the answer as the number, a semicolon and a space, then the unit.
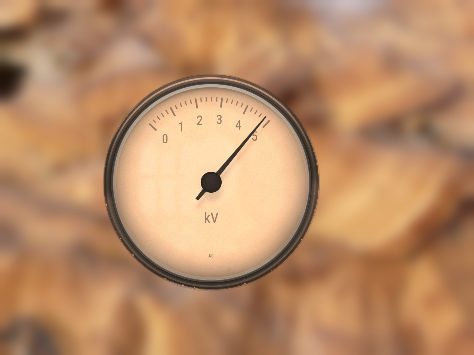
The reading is 4.8; kV
